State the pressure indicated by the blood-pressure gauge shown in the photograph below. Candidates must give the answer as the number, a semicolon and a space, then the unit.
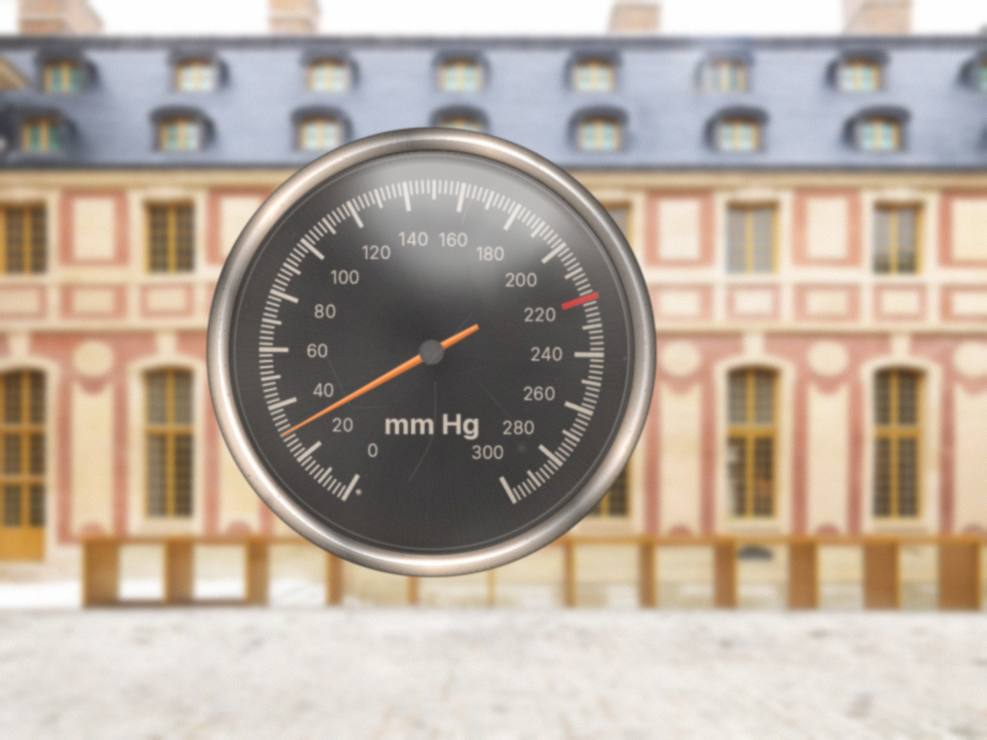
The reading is 30; mmHg
